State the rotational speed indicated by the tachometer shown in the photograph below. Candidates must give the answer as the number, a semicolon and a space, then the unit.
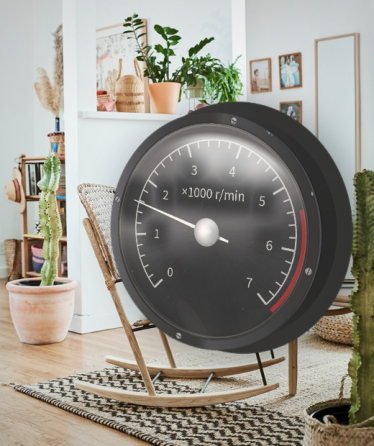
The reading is 1600; rpm
